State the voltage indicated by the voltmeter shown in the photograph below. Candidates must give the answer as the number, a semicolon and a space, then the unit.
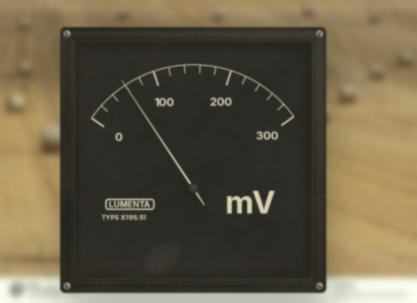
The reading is 60; mV
